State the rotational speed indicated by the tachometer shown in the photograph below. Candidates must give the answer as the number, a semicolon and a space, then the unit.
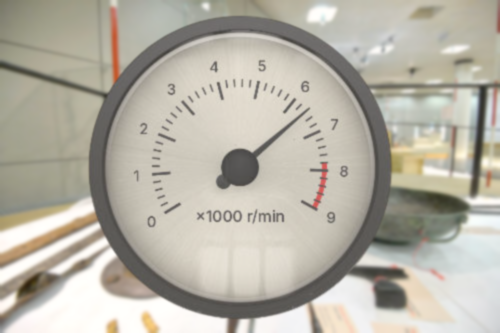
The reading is 6400; rpm
